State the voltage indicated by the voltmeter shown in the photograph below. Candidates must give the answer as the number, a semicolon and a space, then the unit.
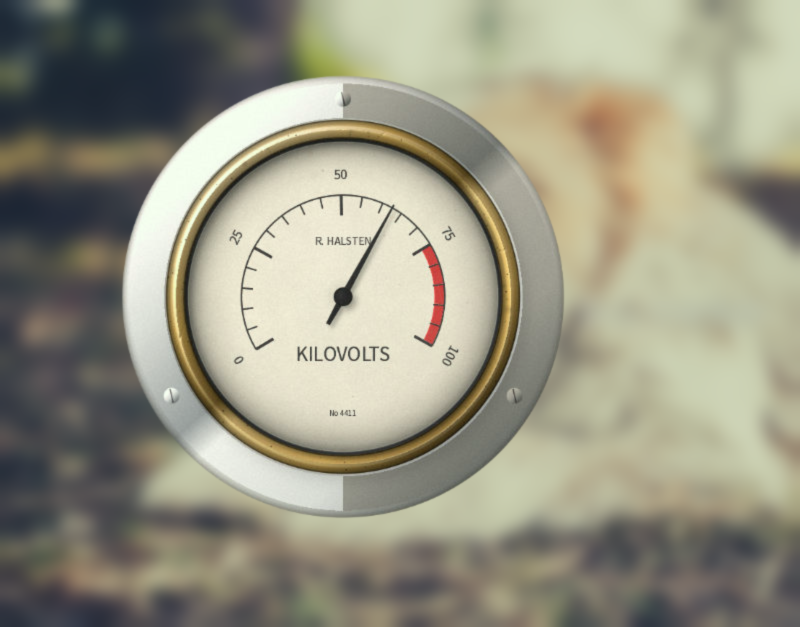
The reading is 62.5; kV
